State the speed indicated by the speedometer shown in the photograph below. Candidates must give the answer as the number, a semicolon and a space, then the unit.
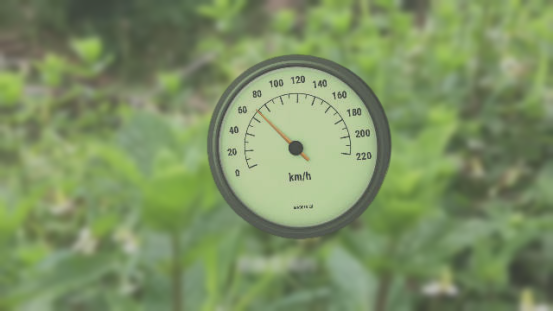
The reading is 70; km/h
